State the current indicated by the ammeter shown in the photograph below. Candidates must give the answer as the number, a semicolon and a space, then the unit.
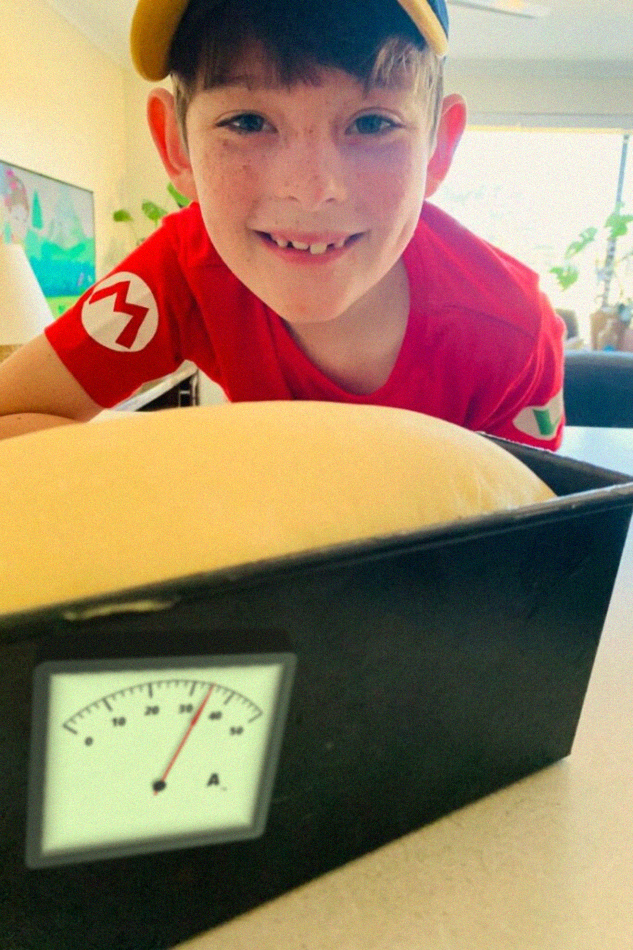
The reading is 34; A
